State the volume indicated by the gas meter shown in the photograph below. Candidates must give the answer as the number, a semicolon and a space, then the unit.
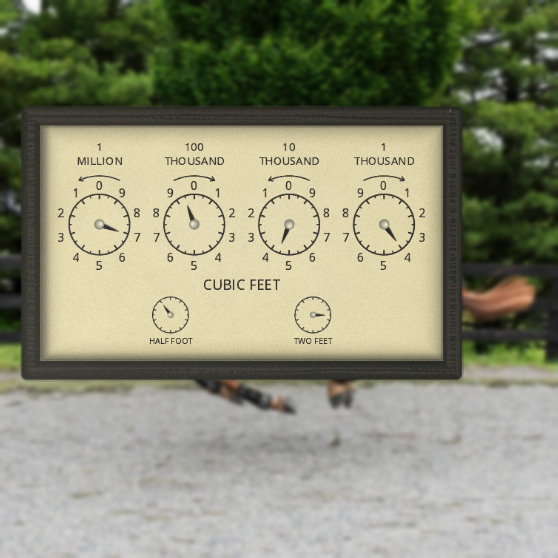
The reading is 694400; ft³
